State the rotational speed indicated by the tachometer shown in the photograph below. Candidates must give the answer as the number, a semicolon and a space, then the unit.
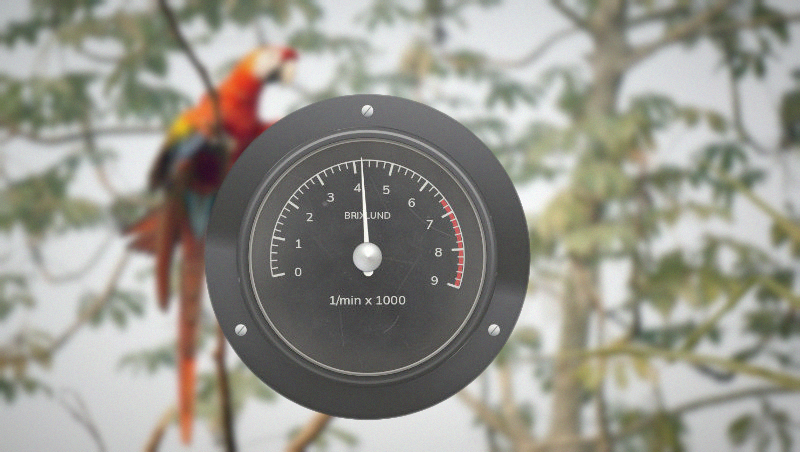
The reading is 4200; rpm
